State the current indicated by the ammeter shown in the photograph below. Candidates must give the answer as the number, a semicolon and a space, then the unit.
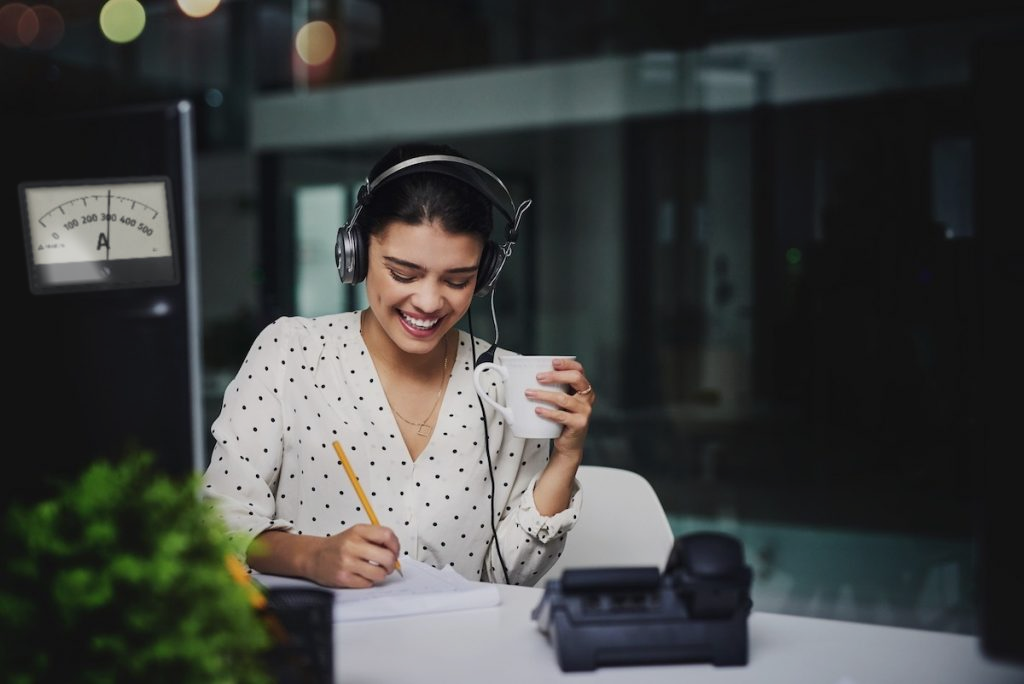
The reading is 300; A
